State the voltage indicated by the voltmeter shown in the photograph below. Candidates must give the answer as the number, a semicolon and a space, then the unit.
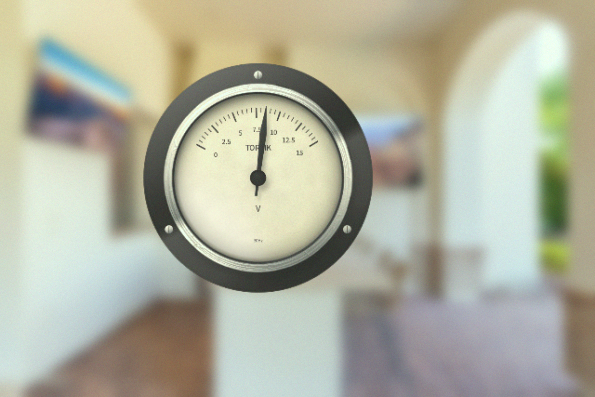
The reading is 8.5; V
